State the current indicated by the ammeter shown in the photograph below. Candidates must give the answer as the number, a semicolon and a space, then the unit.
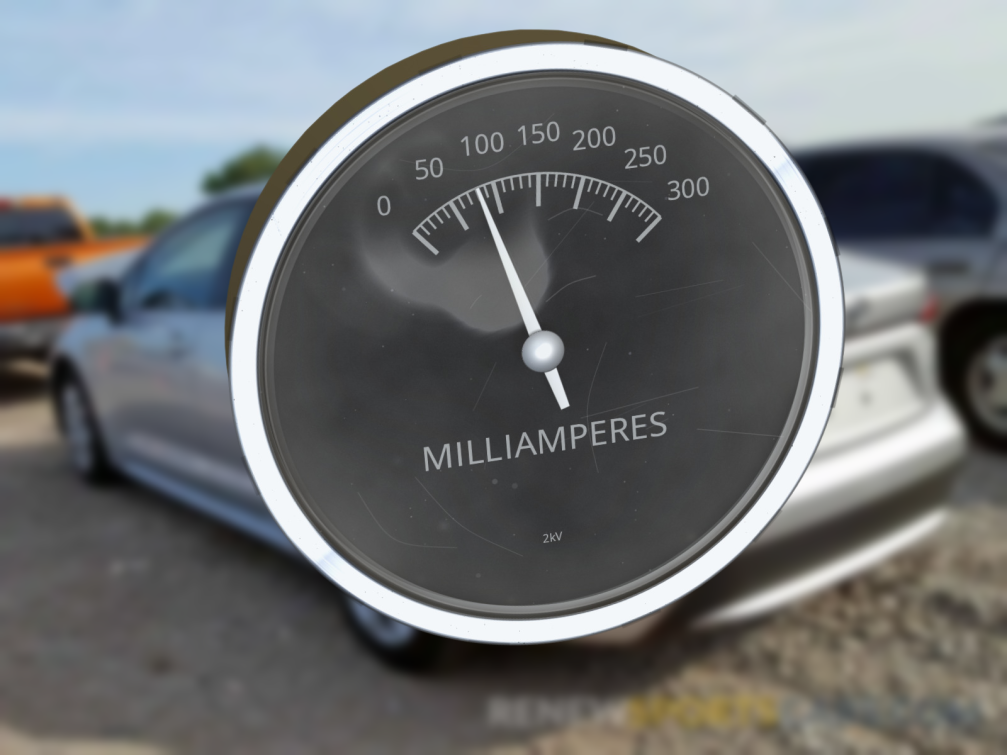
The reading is 80; mA
